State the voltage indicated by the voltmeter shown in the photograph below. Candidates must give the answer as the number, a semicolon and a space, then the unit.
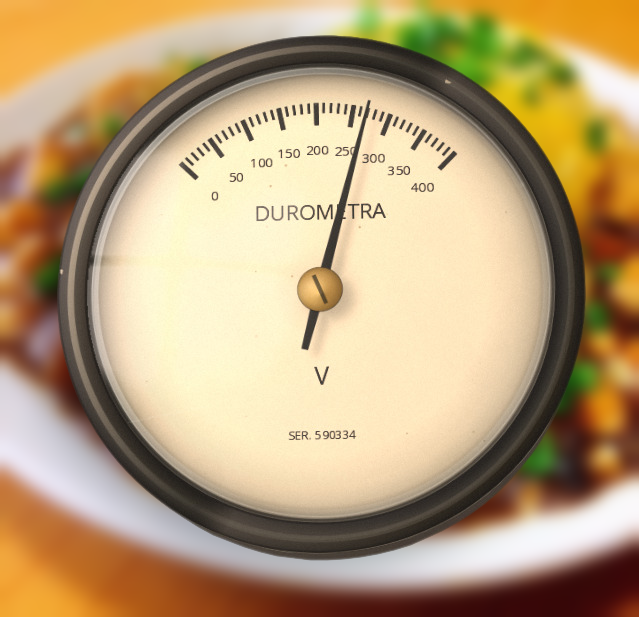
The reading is 270; V
